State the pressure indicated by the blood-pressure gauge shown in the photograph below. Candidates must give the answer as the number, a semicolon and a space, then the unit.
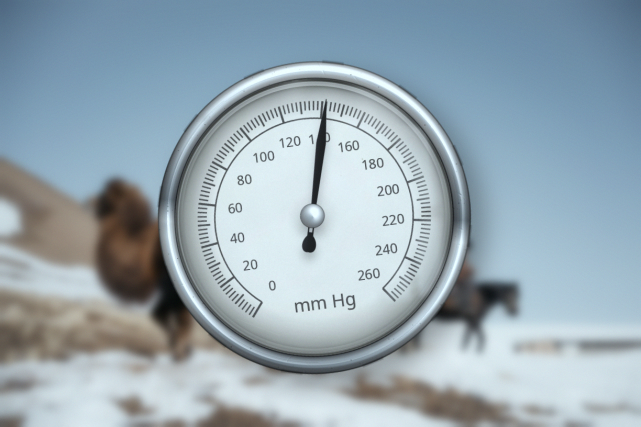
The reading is 142; mmHg
